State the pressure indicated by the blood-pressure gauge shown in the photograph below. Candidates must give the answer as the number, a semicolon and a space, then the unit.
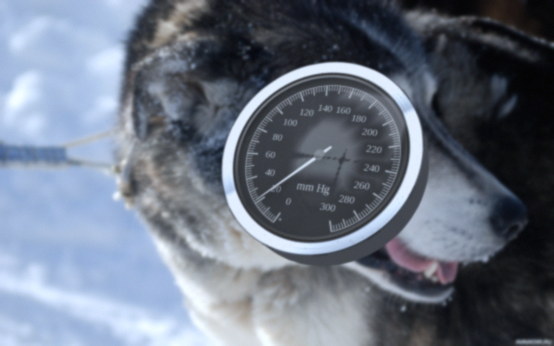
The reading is 20; mmHg
